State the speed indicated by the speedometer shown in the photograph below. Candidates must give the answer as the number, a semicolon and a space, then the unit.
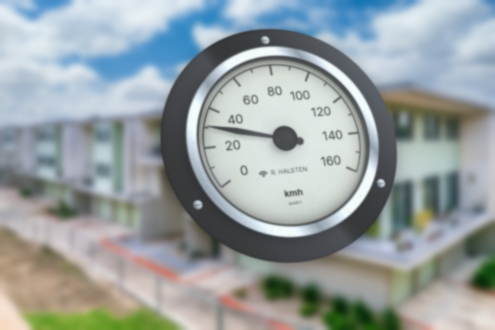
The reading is 30; km/h
